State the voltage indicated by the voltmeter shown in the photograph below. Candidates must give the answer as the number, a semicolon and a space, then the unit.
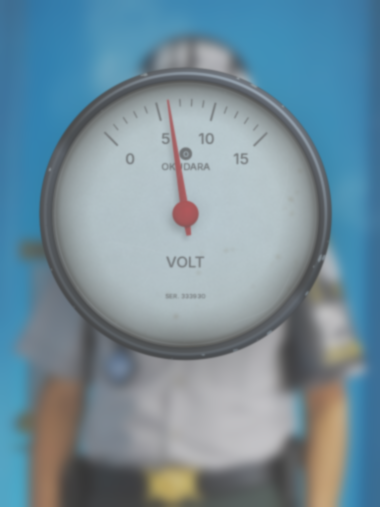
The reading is 6; V
